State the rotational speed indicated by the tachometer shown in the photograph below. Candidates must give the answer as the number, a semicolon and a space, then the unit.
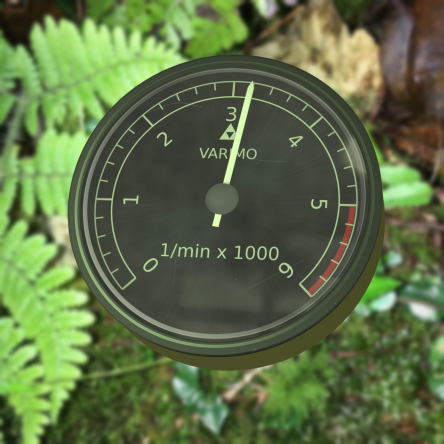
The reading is 3200; rpm
